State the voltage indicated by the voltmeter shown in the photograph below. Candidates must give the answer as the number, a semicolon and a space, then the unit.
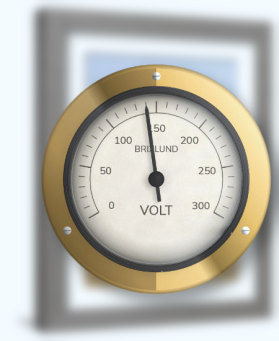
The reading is 140; V
